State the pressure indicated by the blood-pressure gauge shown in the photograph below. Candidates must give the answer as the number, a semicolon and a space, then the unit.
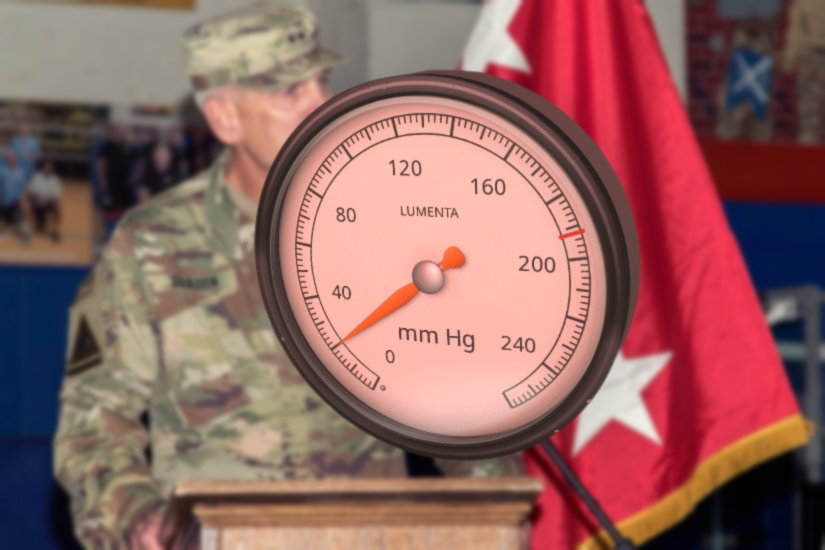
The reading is 20; mmHg
